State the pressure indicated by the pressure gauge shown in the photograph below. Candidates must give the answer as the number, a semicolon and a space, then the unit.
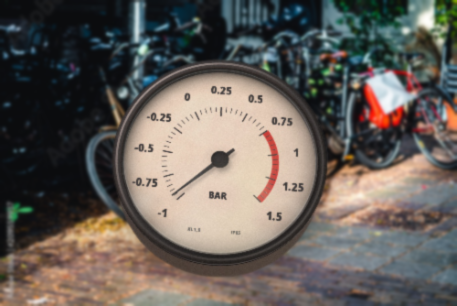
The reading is -0.95; bar
